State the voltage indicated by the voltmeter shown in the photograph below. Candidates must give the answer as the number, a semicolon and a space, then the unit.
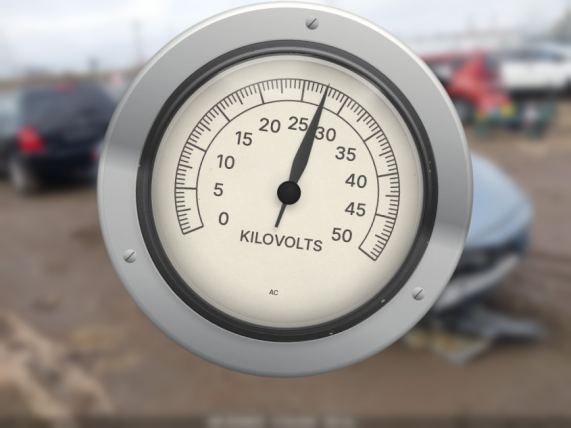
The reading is 27.5; kV
